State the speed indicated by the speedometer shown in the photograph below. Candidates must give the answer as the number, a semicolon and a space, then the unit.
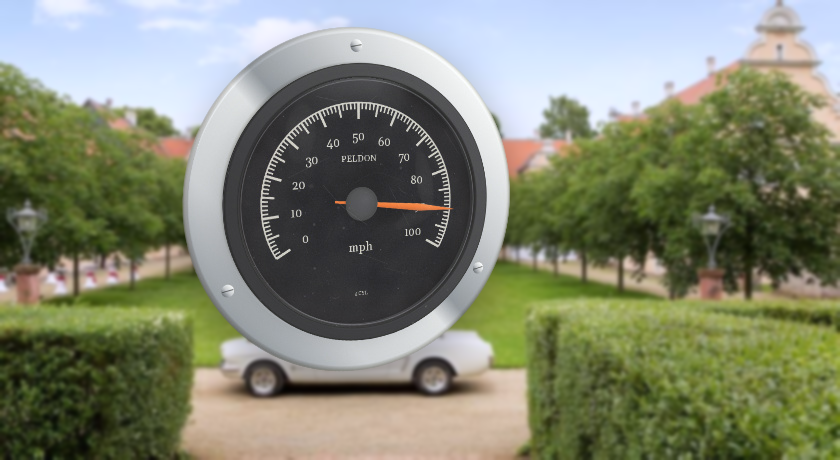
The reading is 90; mph
